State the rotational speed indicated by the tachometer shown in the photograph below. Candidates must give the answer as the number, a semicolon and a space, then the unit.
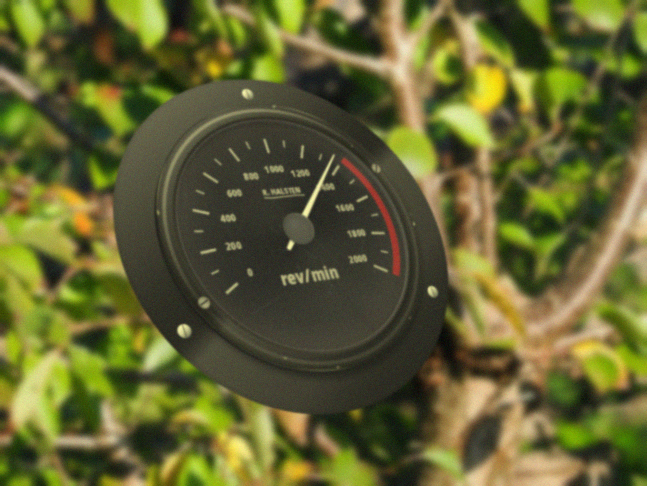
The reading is 1350; rpm
